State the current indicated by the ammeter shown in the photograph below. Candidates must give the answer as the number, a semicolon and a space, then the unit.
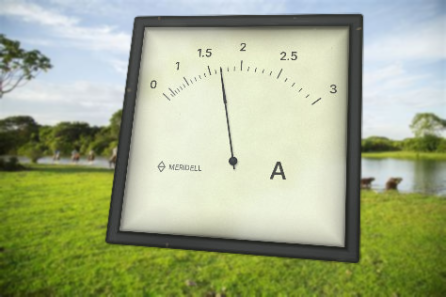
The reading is 1.7; A
